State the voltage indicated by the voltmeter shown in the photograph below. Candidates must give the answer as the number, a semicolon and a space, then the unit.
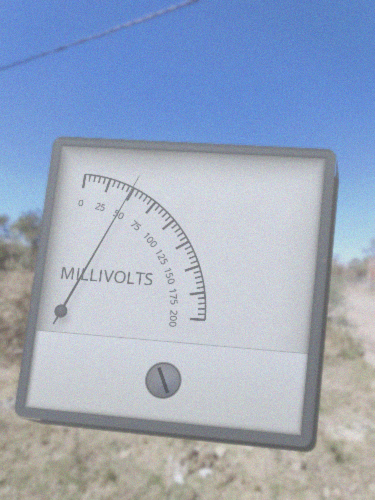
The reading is 50; mV
